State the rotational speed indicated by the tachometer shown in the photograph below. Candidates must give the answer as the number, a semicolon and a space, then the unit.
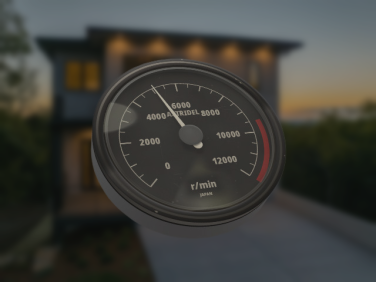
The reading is 5000; rpm
